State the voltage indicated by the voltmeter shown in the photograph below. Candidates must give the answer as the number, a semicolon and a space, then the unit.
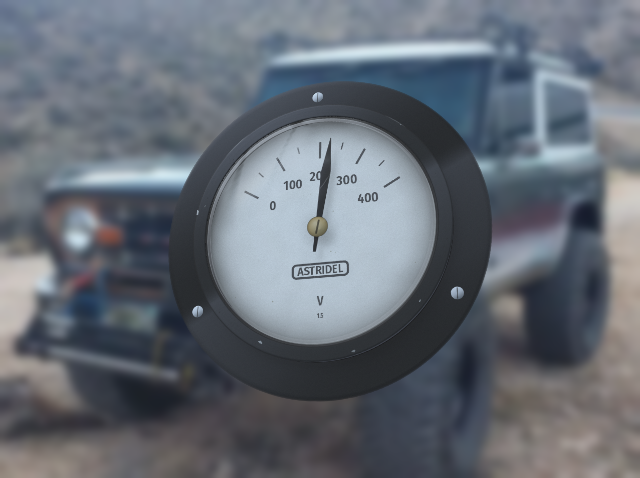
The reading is 225; V
